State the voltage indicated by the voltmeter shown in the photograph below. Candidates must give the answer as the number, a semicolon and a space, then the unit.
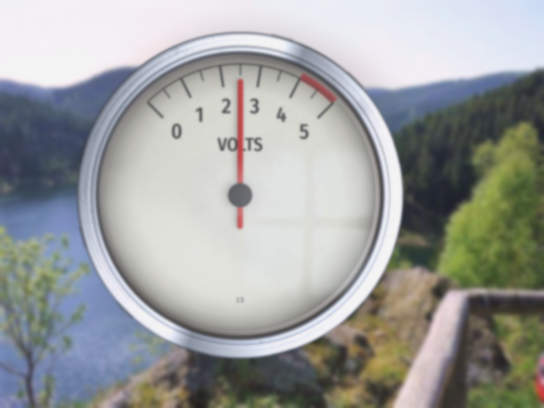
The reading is 2.5; V
